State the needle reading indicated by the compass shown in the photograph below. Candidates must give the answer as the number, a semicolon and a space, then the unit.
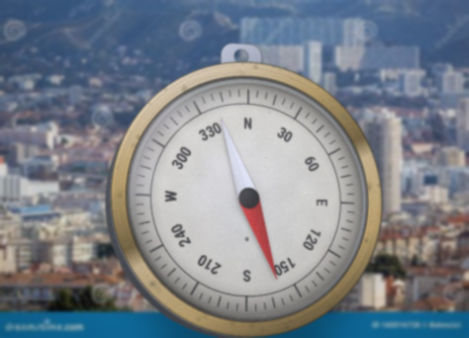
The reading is 160; °
